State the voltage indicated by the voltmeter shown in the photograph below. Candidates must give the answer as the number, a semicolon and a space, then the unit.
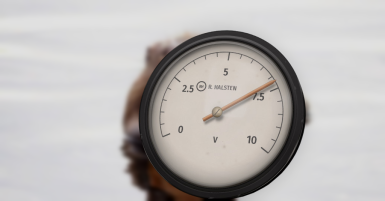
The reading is 7.25; V
